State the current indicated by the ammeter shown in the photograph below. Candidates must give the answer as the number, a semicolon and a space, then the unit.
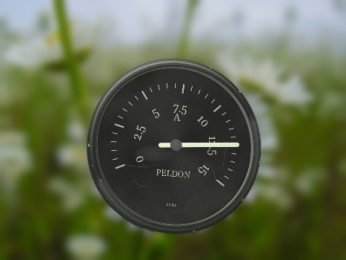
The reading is 12.5; A
